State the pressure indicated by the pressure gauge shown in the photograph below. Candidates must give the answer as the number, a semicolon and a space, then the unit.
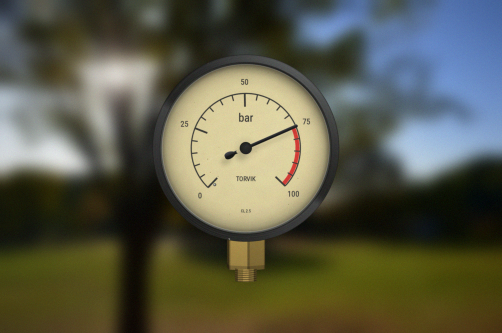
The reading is 75; bar
